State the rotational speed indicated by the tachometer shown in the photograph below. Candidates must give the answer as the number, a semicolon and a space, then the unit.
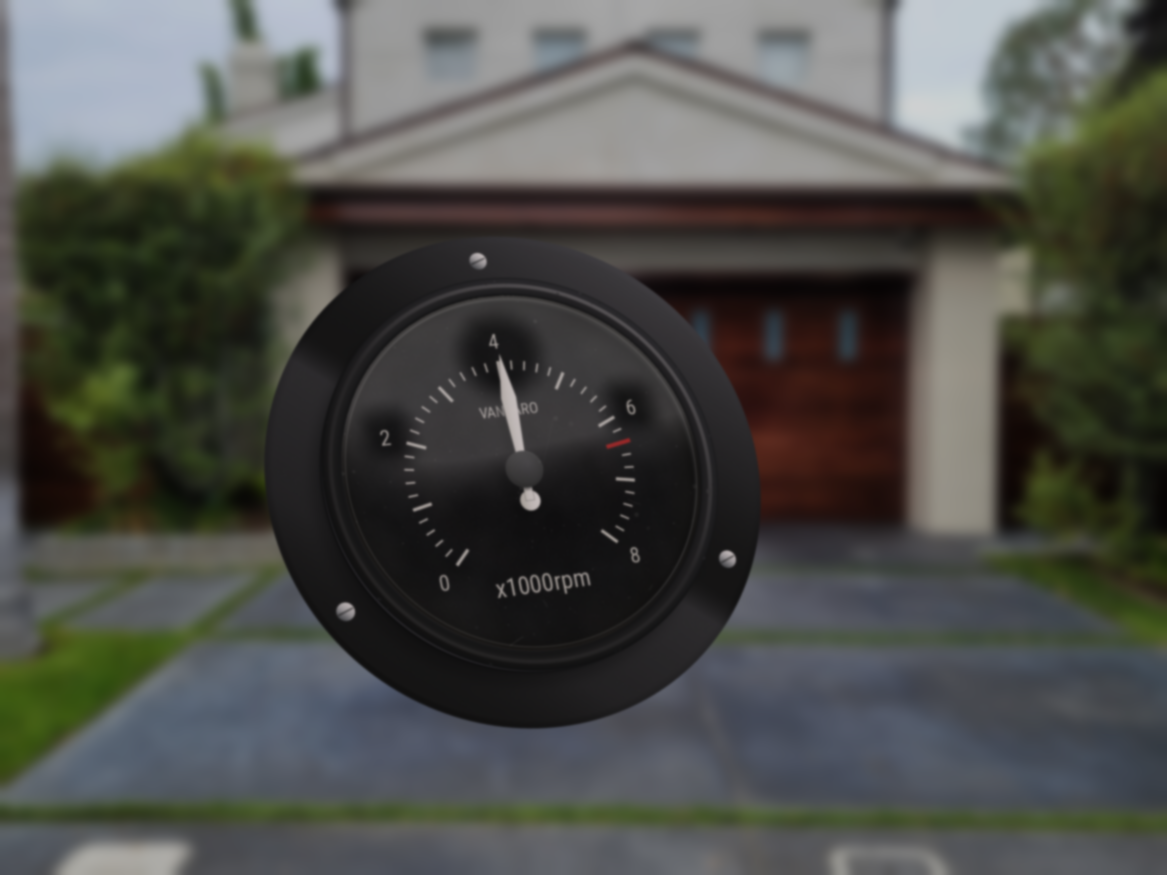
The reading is 4000; rpm
